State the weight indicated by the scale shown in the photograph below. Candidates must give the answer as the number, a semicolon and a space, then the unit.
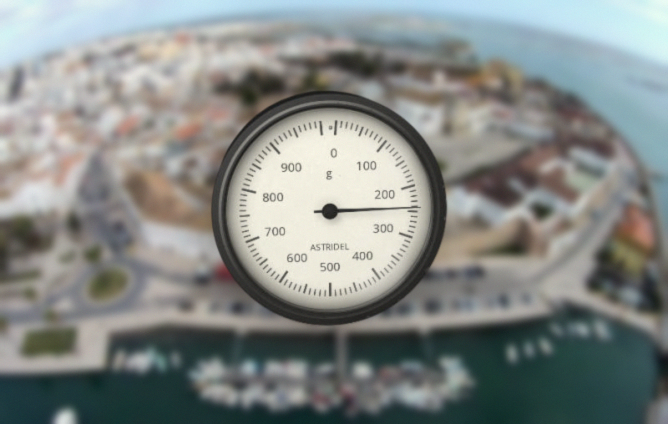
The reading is 240; g
